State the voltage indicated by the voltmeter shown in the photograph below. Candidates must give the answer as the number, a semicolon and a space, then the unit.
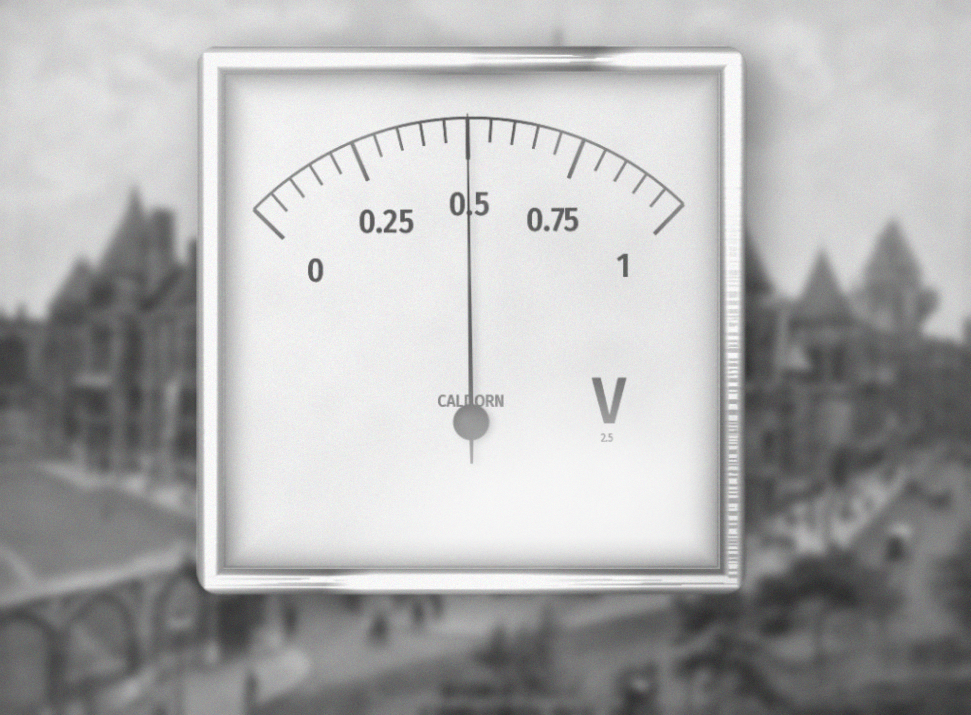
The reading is 0.5; V
